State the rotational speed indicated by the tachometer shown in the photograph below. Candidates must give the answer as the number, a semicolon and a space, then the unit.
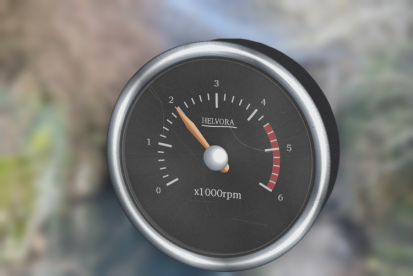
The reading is 2000; rpm
